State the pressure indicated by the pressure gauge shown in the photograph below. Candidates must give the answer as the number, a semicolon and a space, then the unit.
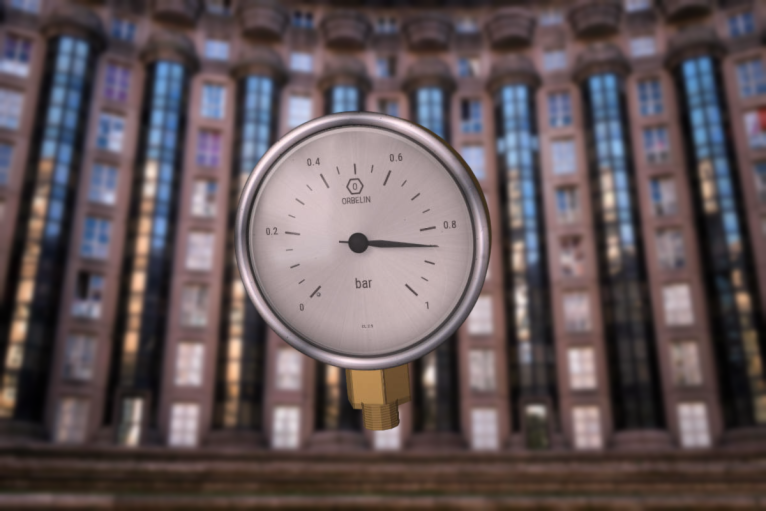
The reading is 0.85; bar
